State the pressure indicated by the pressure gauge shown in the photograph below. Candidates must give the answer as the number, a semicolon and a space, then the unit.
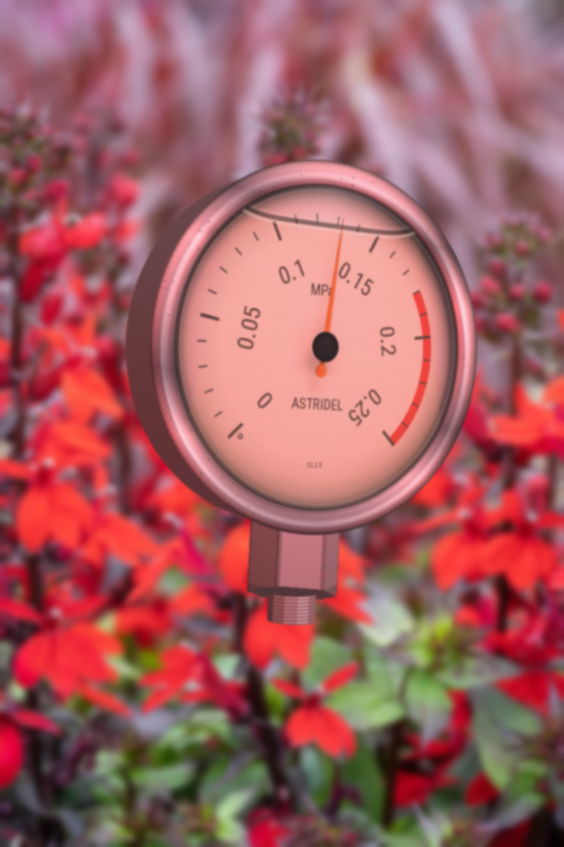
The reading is 0.13; MPa
